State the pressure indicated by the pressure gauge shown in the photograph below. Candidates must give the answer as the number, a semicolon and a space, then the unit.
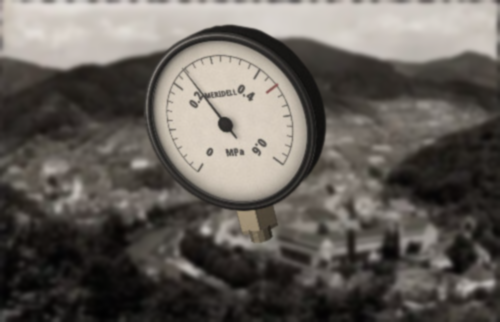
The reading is 0.24; MPa
